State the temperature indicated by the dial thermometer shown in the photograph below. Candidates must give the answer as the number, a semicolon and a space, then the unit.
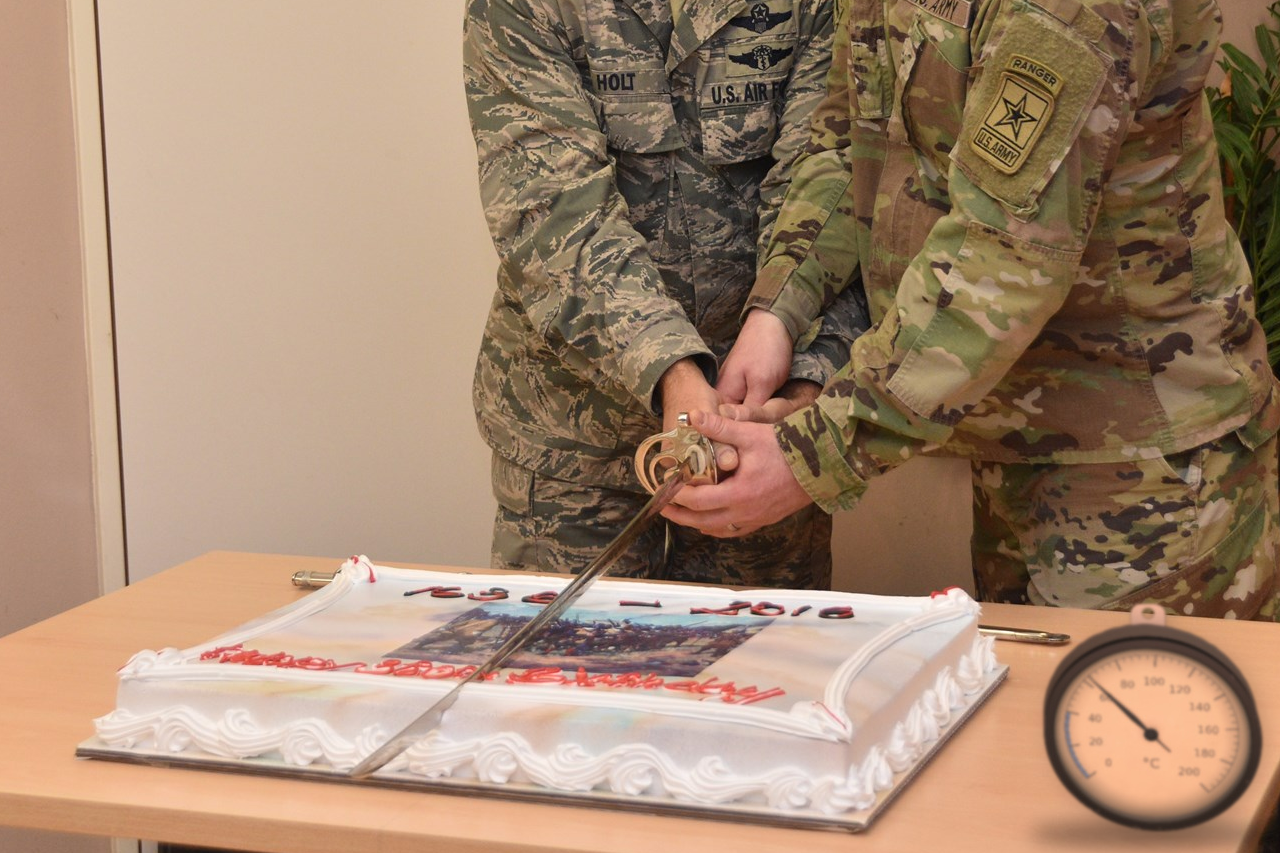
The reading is 64; °C
